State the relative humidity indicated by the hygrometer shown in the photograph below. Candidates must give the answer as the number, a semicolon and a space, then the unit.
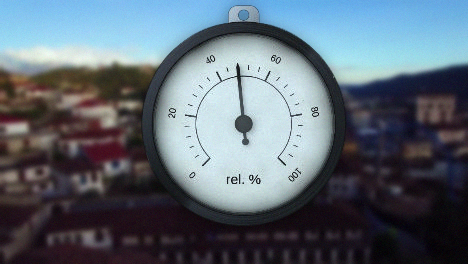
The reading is 48; %
